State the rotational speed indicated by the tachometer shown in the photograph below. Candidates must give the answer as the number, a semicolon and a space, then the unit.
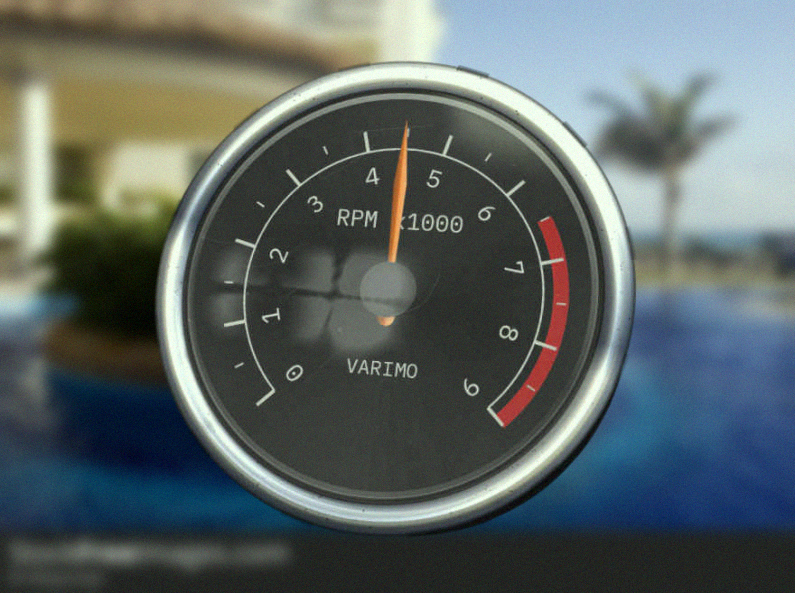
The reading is 4500; rpm
